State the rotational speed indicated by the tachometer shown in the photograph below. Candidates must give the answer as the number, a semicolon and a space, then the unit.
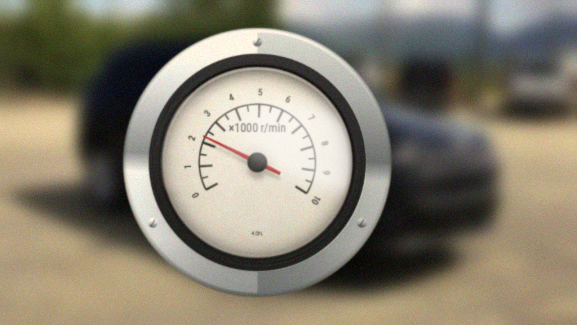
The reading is 2250; rpm
